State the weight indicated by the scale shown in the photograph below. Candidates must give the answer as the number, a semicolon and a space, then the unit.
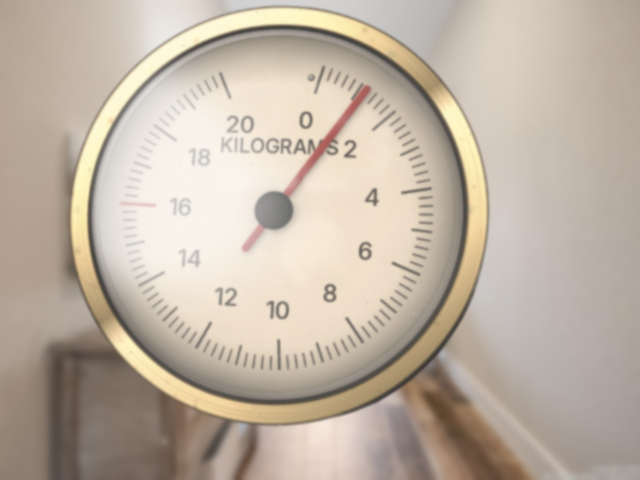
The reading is 1.2; kg
